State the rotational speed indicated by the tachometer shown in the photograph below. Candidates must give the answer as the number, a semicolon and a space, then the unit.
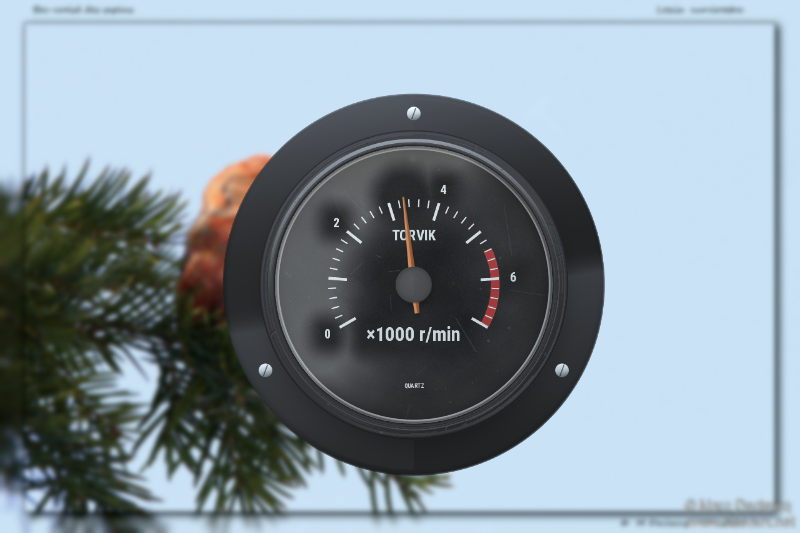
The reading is 3300; rpm
